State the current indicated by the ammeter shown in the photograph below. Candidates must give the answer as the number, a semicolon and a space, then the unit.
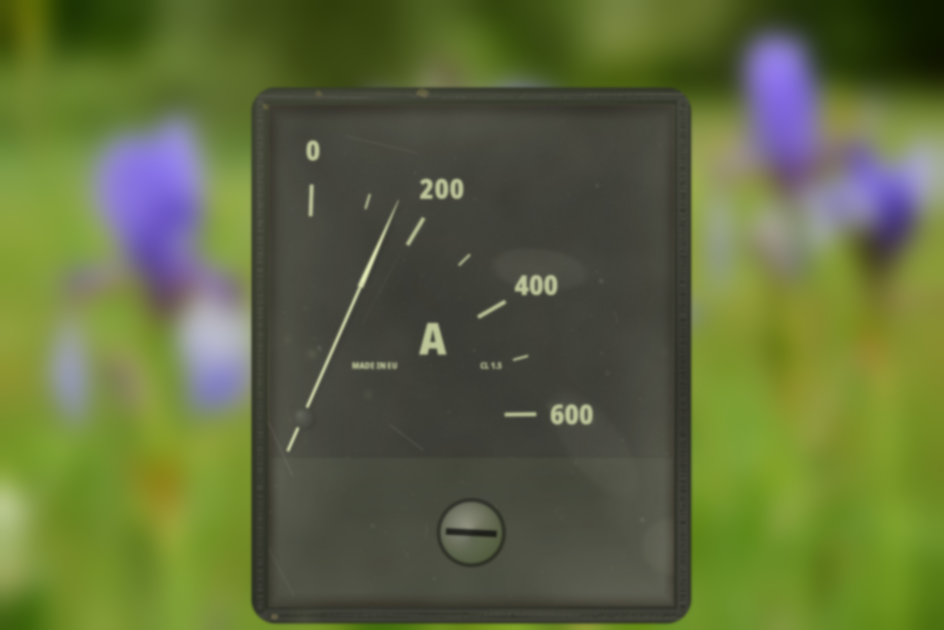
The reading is 150; A
